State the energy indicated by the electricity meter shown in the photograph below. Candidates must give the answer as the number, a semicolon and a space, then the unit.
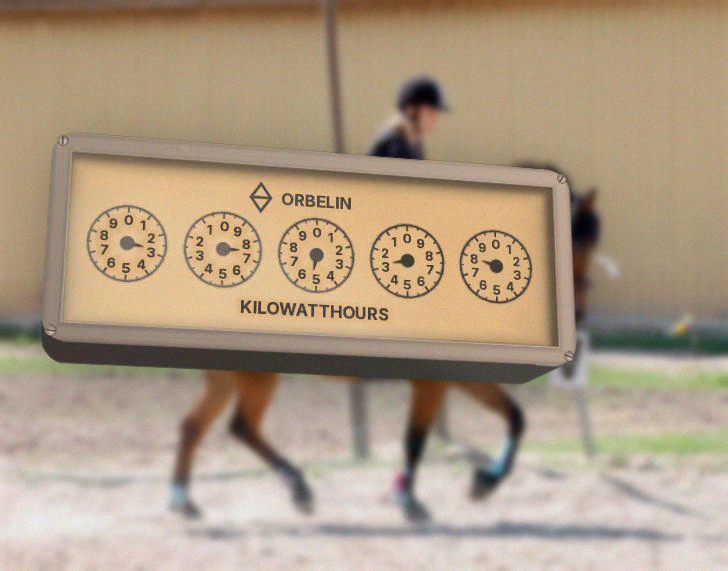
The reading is 27528; kWh
